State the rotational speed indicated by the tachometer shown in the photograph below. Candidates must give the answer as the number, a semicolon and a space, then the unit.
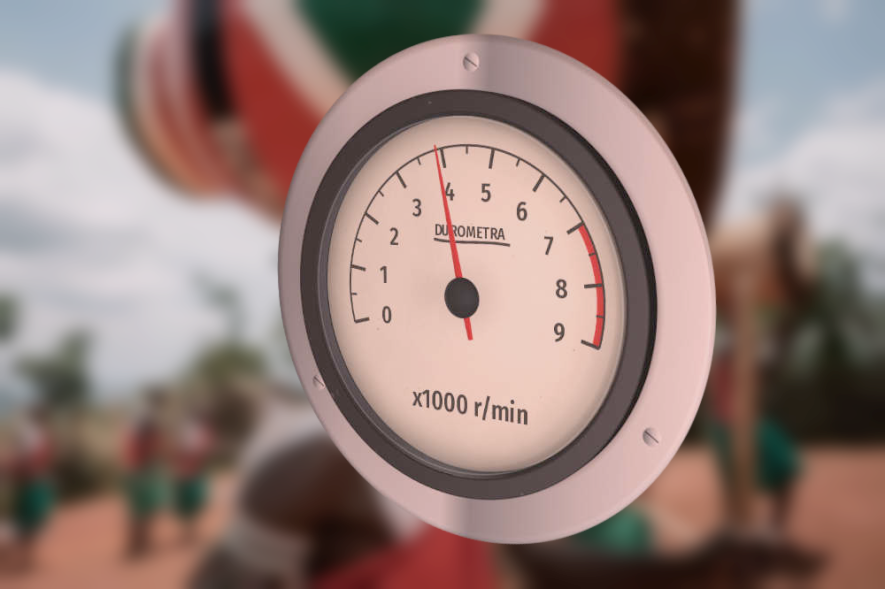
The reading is 4000; rpm
